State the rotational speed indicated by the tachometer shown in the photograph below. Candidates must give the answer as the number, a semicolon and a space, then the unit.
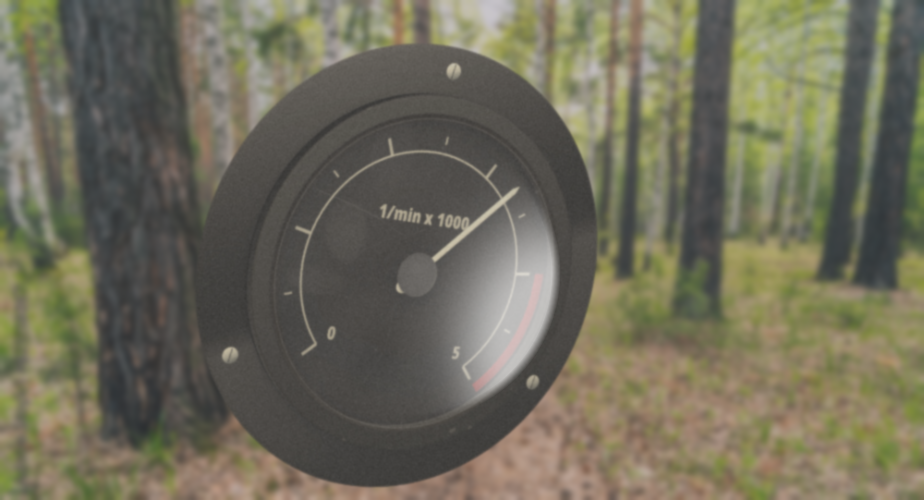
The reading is 3250; rpm
